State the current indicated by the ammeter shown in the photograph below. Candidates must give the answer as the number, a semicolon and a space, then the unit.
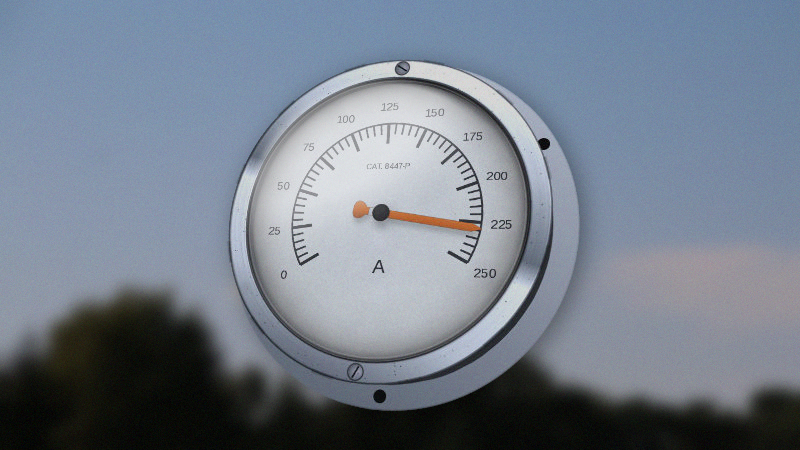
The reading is 230; A
